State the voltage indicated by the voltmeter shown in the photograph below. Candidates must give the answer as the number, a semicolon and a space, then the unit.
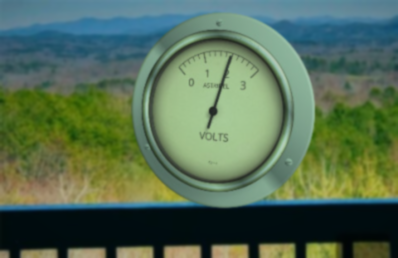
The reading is 2; V
